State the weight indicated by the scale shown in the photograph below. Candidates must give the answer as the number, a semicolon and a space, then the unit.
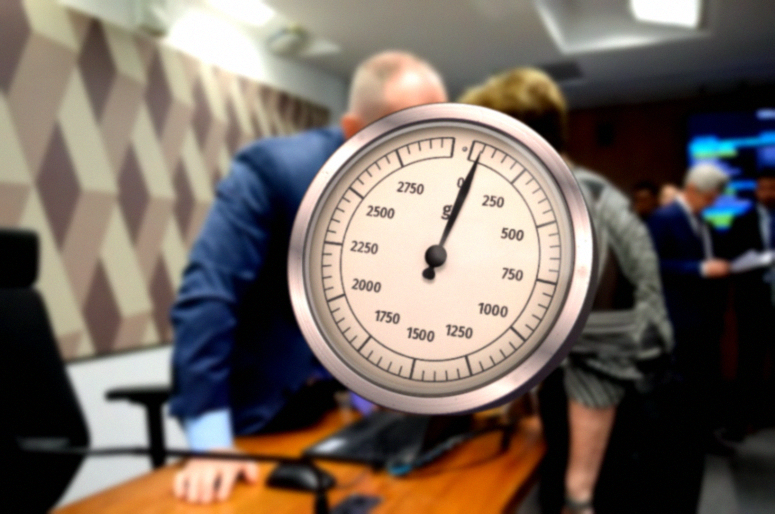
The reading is 50; g
